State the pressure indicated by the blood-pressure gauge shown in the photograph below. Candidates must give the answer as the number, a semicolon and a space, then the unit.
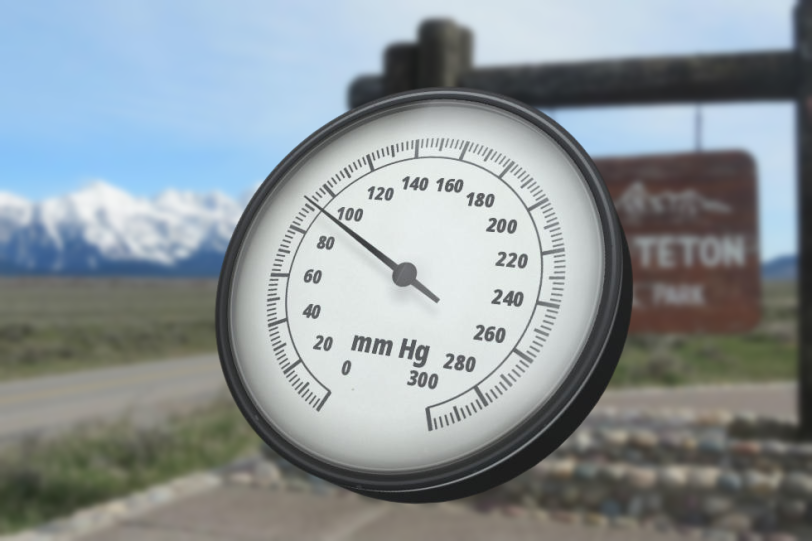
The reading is 92; mmHg
